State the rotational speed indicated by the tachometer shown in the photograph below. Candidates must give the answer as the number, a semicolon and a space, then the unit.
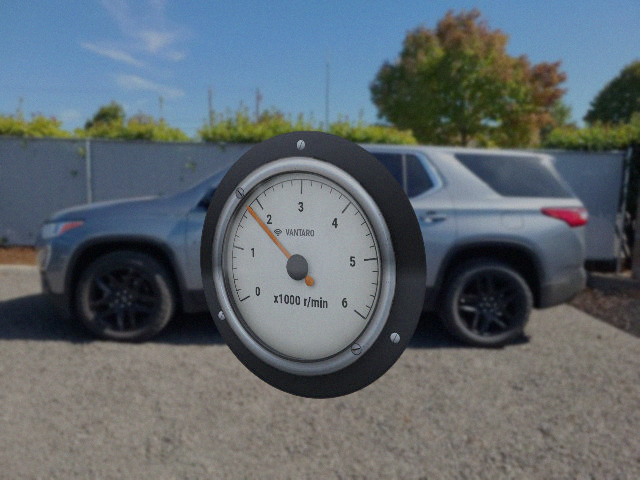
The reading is 1800; rpm
